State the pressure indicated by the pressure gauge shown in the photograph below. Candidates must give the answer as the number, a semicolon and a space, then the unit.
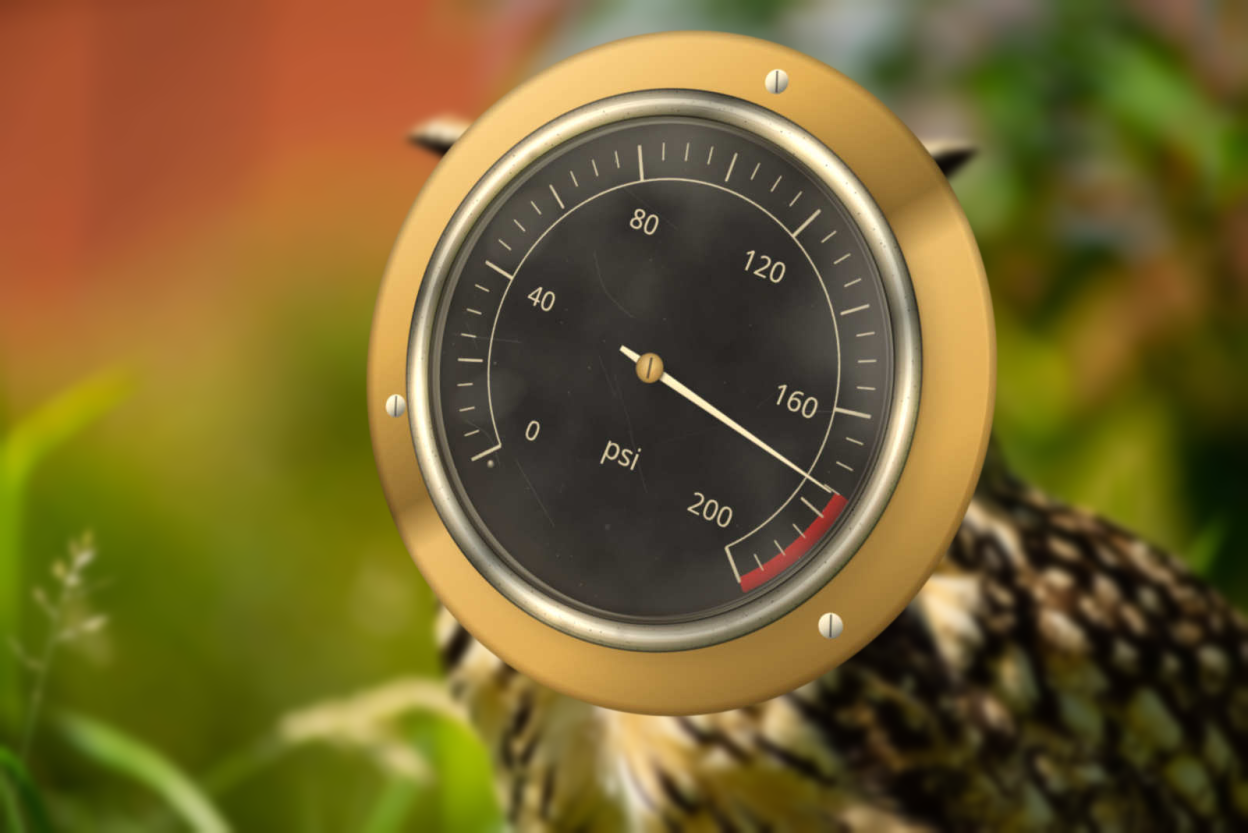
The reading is 175; psi
